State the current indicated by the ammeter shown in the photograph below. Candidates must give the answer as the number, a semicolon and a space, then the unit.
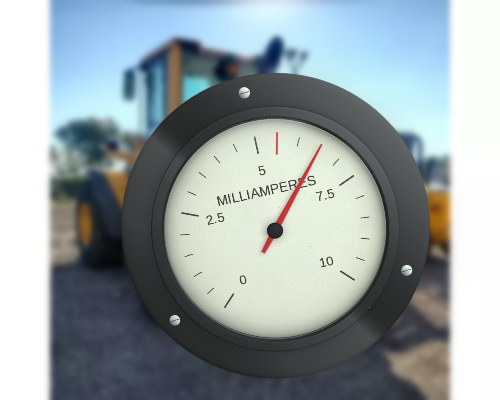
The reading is 6.5; mA
